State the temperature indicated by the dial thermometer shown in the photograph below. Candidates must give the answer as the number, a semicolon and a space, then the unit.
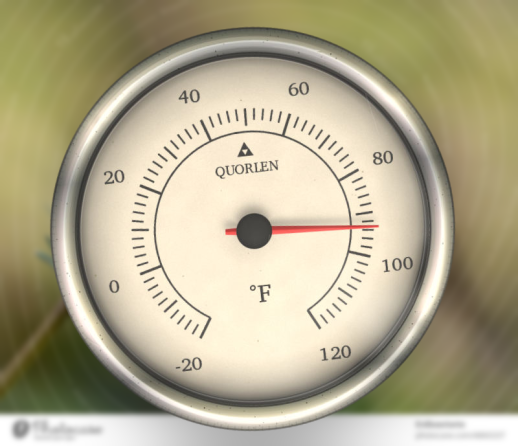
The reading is 93; °F
